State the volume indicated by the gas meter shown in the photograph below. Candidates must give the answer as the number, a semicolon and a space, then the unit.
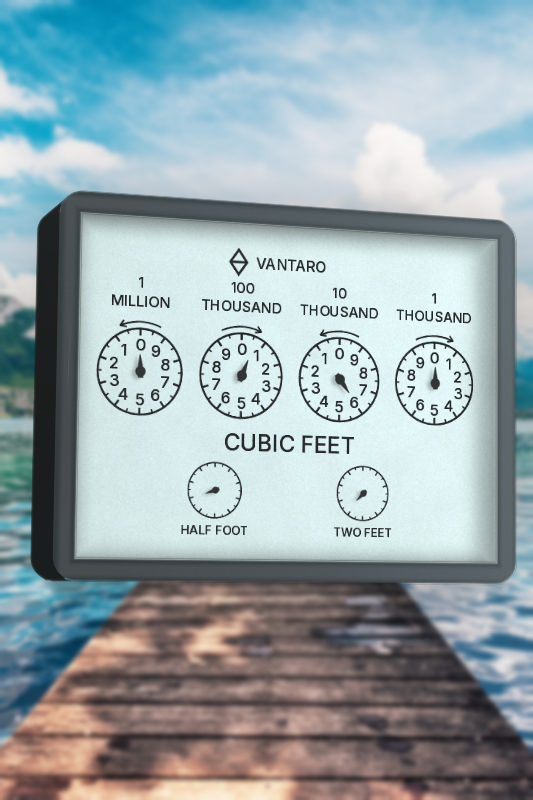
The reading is 6000; ft³
